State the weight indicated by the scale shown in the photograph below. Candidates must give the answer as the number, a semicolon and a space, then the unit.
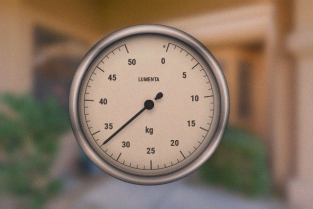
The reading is 33; kg
